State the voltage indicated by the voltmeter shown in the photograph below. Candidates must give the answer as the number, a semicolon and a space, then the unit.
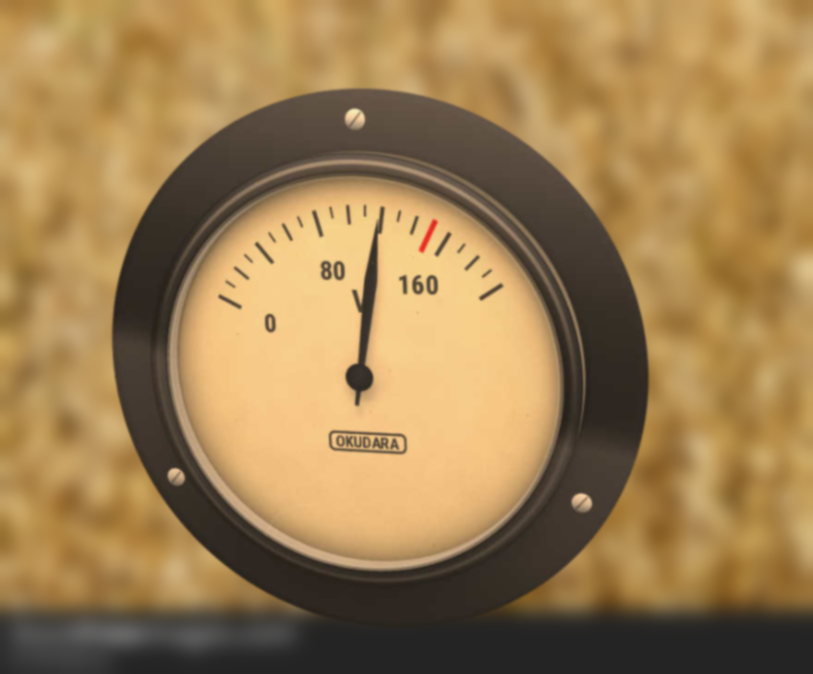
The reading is 120; V
